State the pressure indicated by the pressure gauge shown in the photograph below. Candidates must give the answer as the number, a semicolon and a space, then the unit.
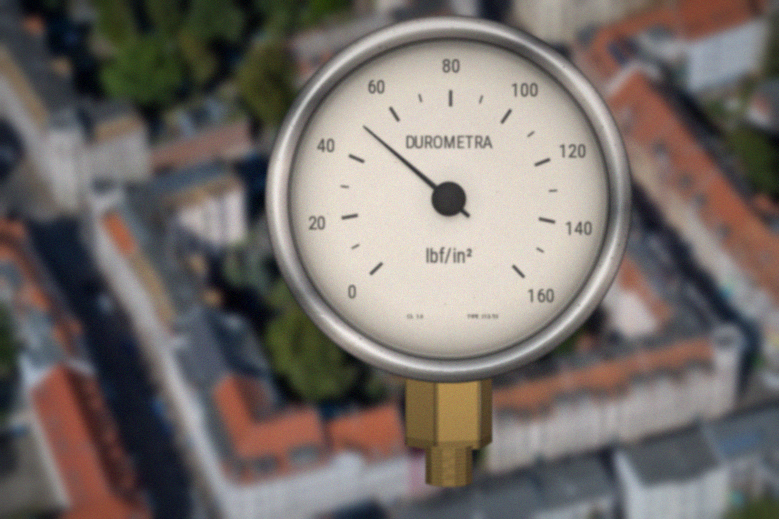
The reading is 50; psi
